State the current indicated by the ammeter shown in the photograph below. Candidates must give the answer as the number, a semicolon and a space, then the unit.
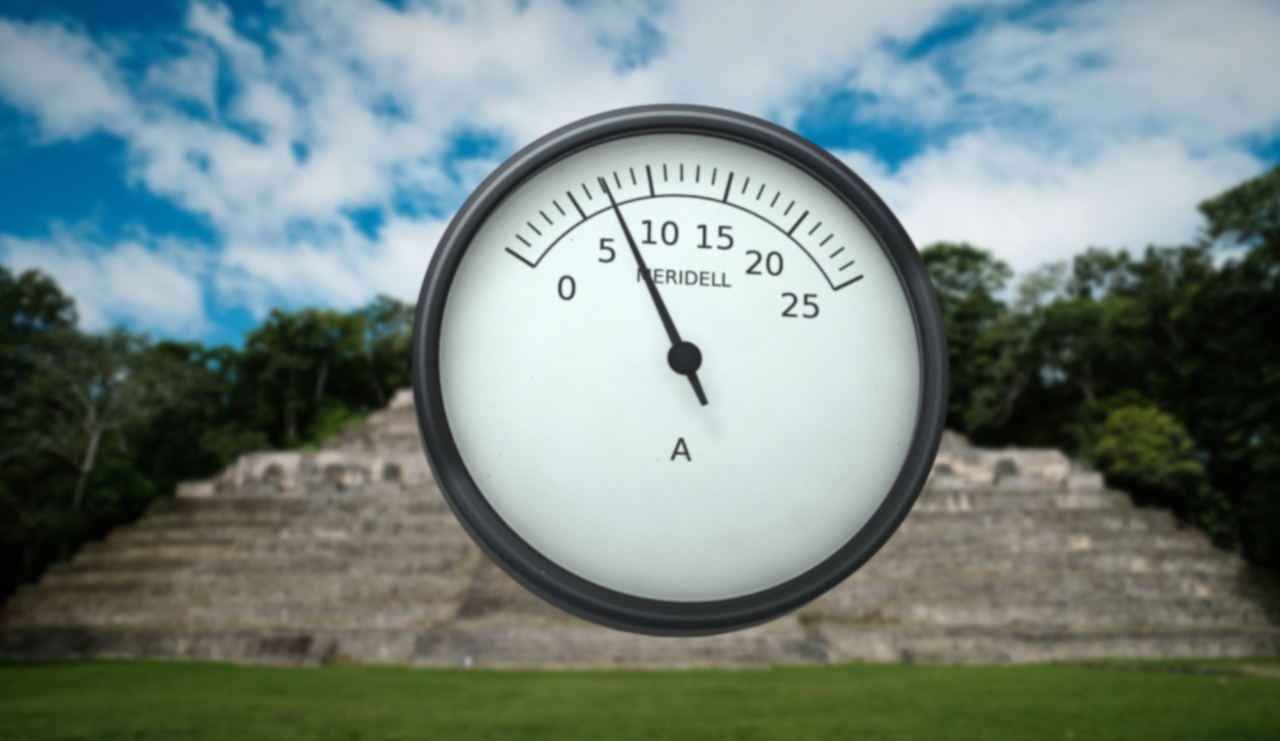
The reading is 7; A
